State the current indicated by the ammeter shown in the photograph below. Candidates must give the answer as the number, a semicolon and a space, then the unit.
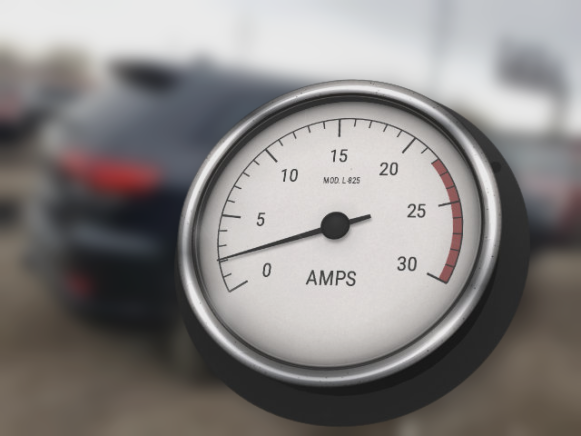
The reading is 2; A
